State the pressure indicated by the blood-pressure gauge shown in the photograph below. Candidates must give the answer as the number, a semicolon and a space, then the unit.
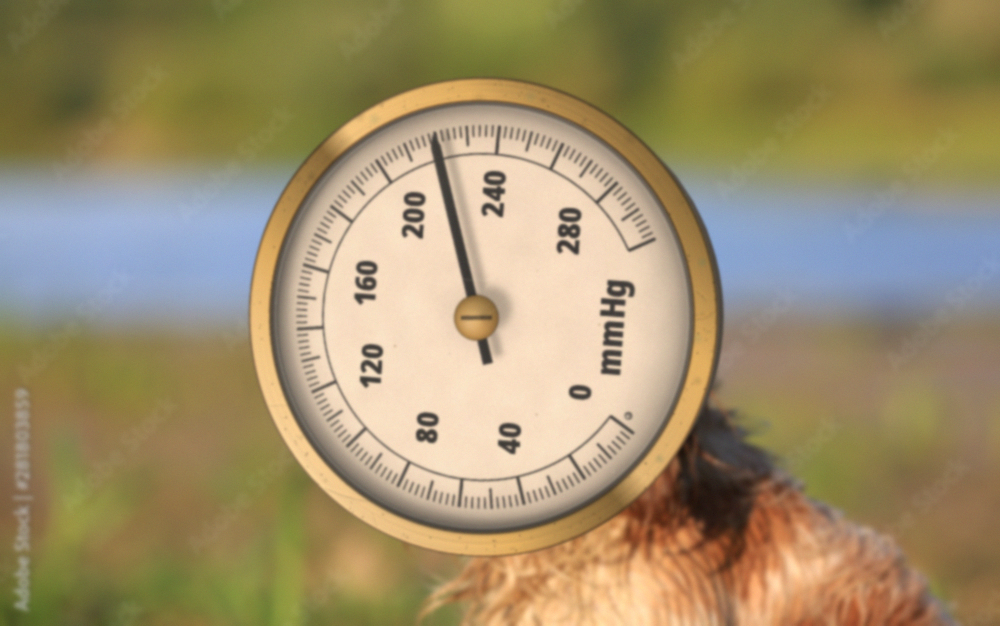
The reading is 220; mmHg
